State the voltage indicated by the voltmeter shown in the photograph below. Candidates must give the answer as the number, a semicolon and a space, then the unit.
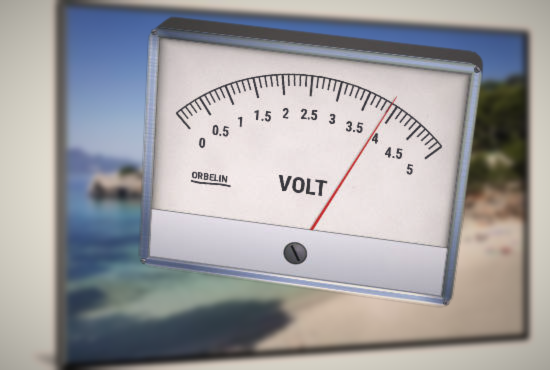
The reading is 3.9; V
